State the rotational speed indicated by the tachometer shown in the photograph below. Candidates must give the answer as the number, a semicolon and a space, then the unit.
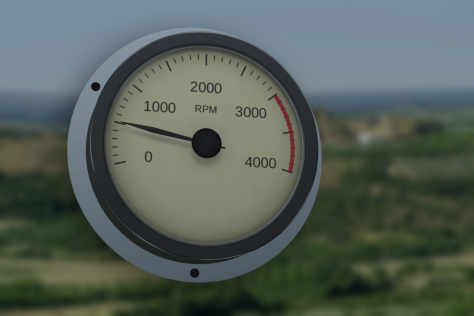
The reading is 500; rpm
